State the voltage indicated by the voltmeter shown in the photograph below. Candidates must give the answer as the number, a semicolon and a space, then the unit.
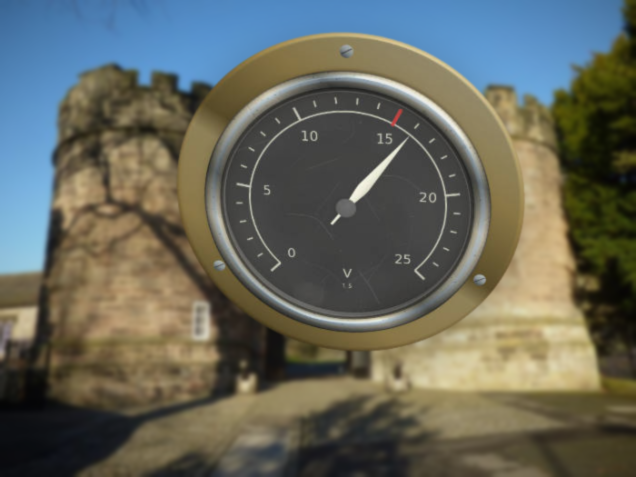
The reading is 16; V
